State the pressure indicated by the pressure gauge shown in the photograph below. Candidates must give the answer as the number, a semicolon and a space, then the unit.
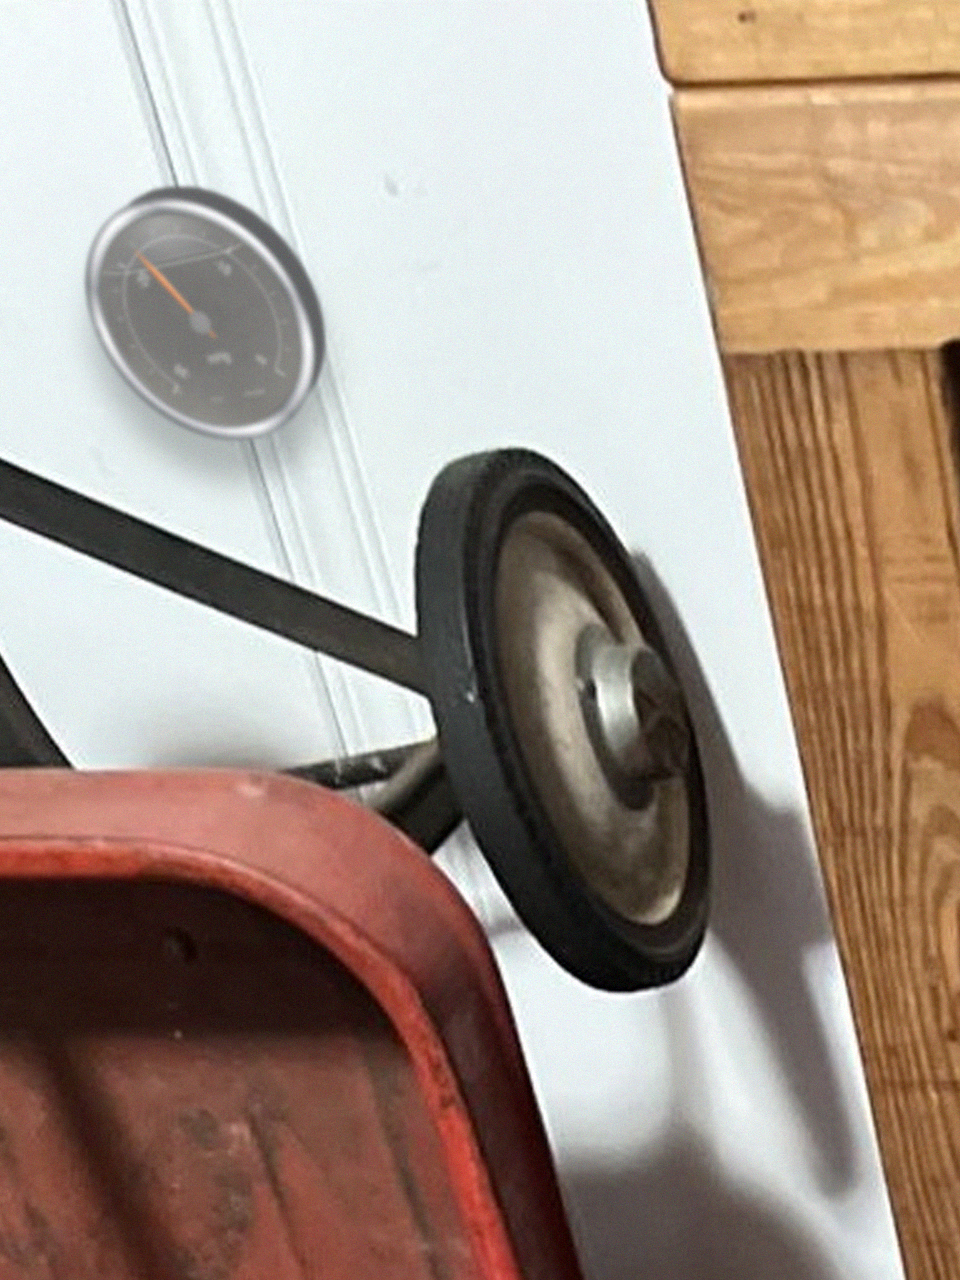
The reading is -18; inHg
